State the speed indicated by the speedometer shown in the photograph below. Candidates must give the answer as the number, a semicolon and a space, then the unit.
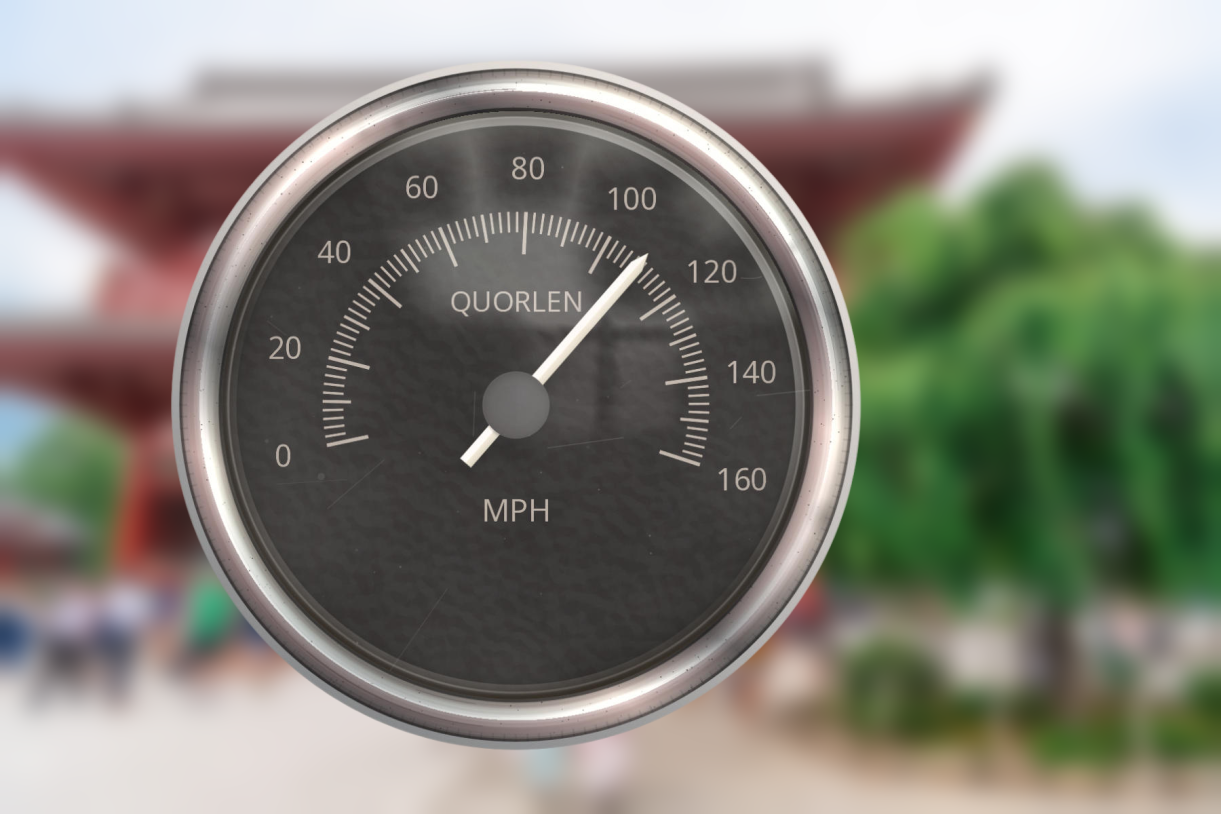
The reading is 109; mph
